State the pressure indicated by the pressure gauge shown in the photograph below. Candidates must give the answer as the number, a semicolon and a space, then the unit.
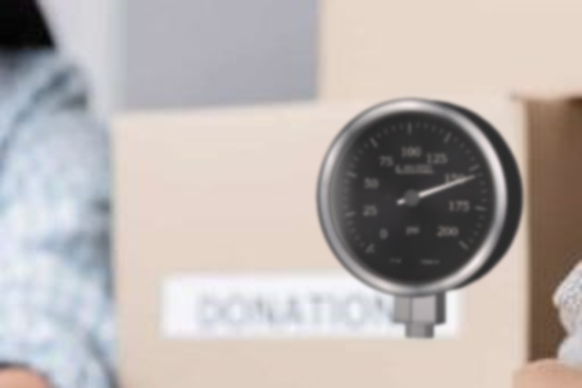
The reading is 155; psi
